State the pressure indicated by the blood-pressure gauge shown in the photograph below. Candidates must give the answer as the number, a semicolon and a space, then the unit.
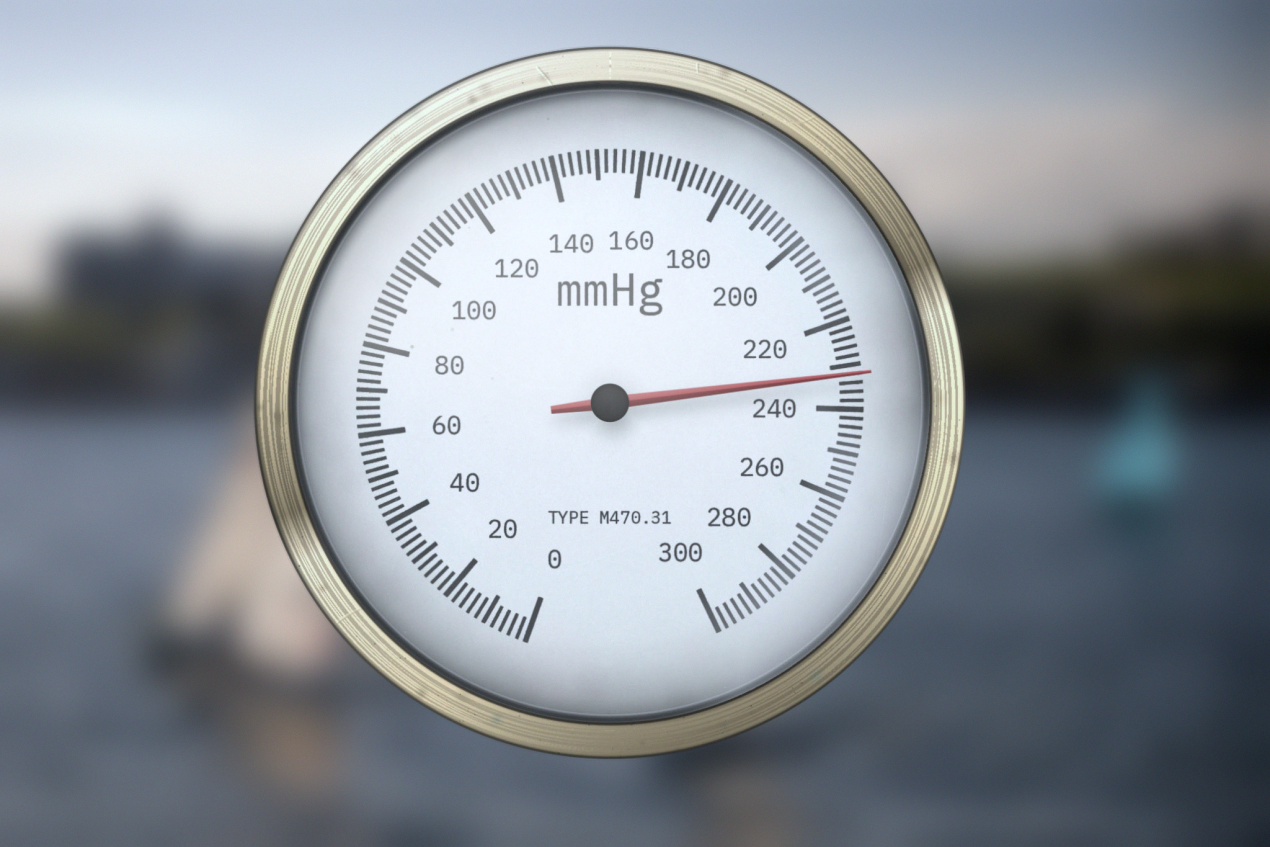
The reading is 232; mmHg
